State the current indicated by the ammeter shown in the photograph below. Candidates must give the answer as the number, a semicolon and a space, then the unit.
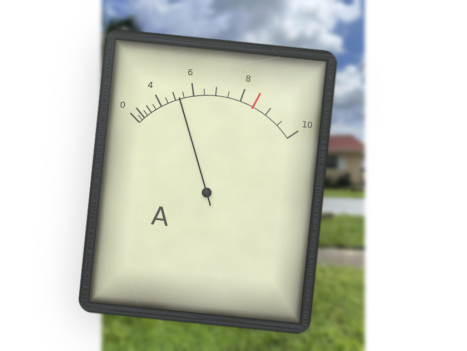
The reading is 5.25; A
